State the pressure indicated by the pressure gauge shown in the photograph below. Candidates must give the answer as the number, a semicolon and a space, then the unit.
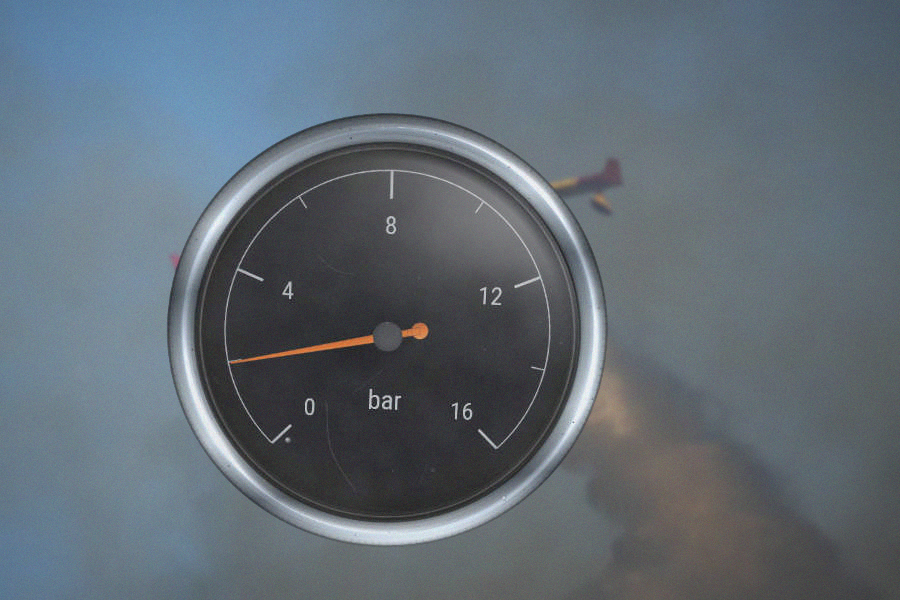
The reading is 2; bar
